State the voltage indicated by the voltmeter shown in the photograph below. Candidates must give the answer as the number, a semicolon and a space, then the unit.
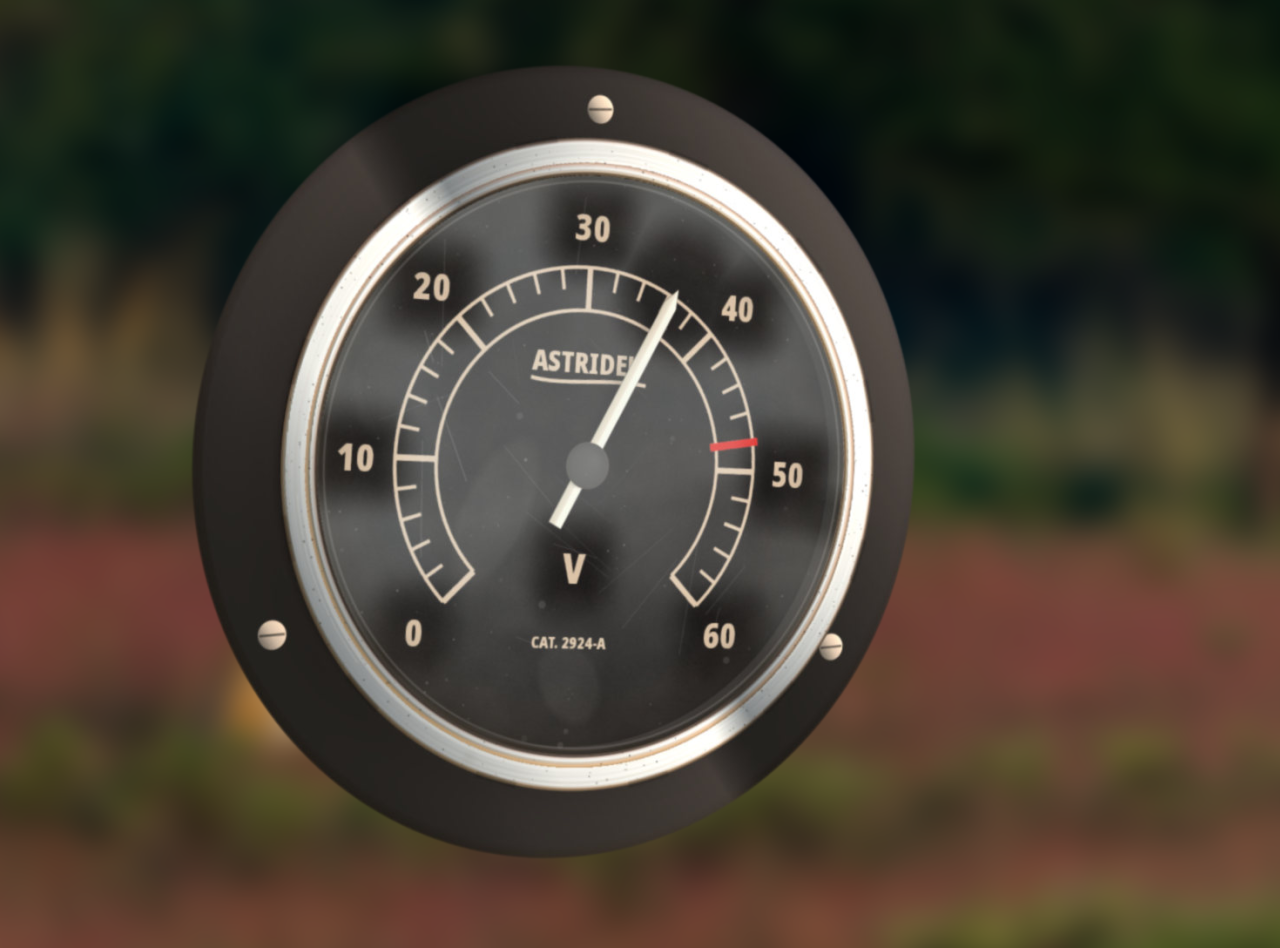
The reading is 36; V
